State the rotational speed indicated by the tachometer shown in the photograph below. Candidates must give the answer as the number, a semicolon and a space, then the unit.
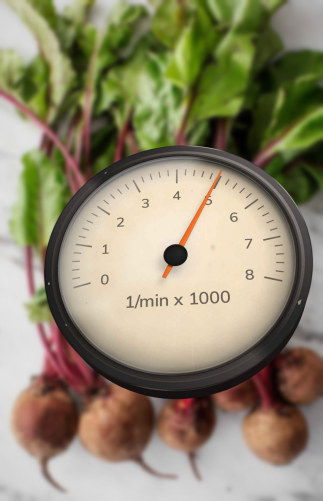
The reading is 5000; rpm
